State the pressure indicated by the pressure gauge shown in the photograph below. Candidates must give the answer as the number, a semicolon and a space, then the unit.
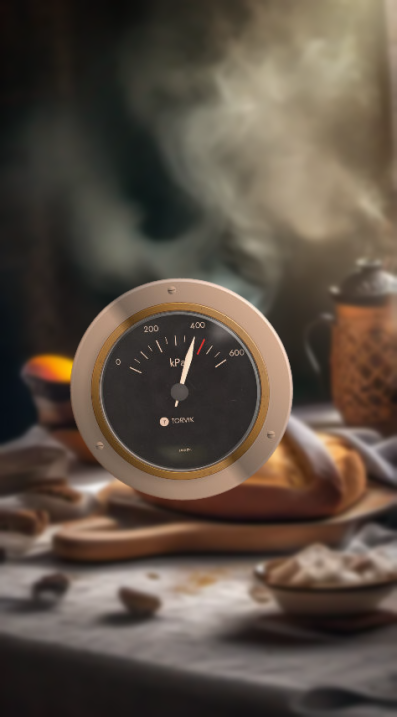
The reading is 400; kPa
